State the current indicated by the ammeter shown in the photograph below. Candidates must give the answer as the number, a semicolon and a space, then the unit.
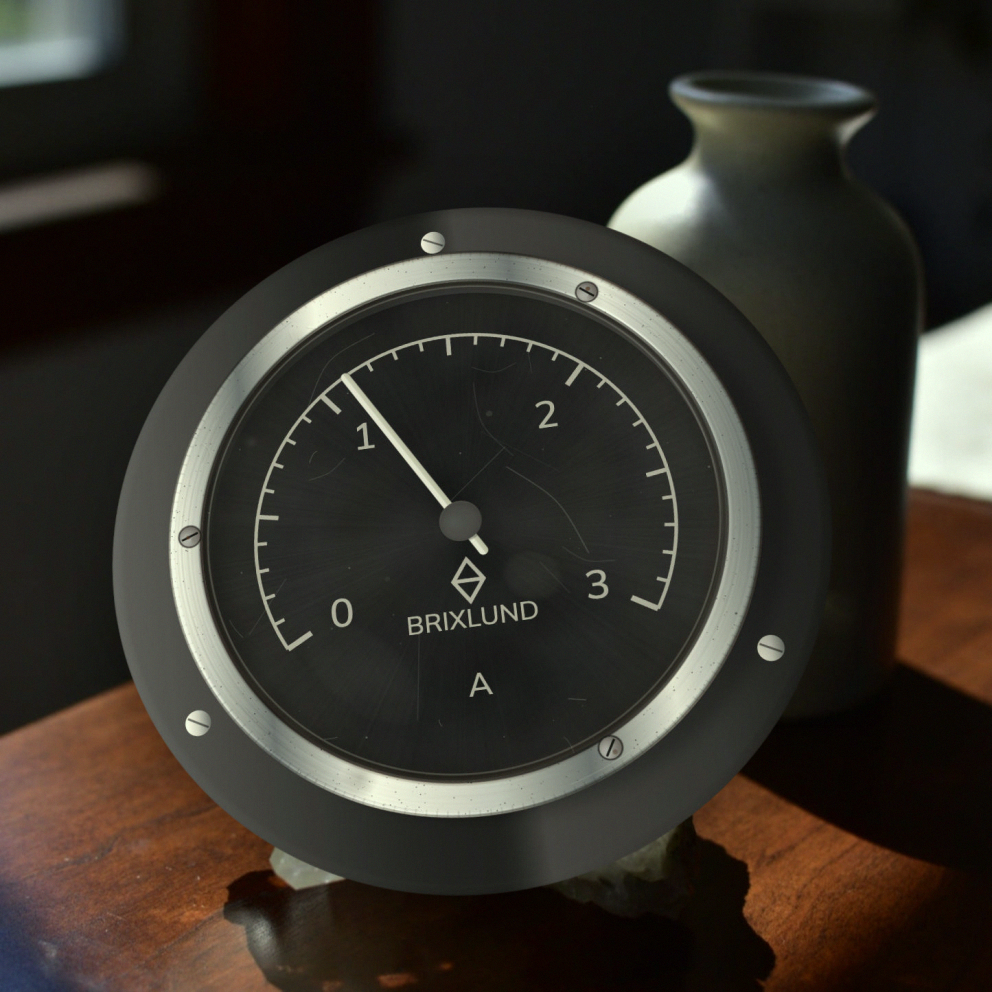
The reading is 1.1; A
